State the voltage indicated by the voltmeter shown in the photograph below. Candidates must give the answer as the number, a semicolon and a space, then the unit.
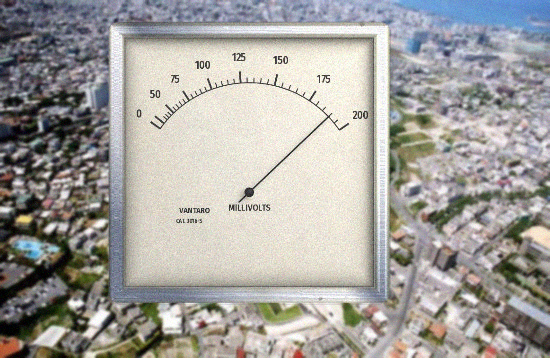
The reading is 190; mV
